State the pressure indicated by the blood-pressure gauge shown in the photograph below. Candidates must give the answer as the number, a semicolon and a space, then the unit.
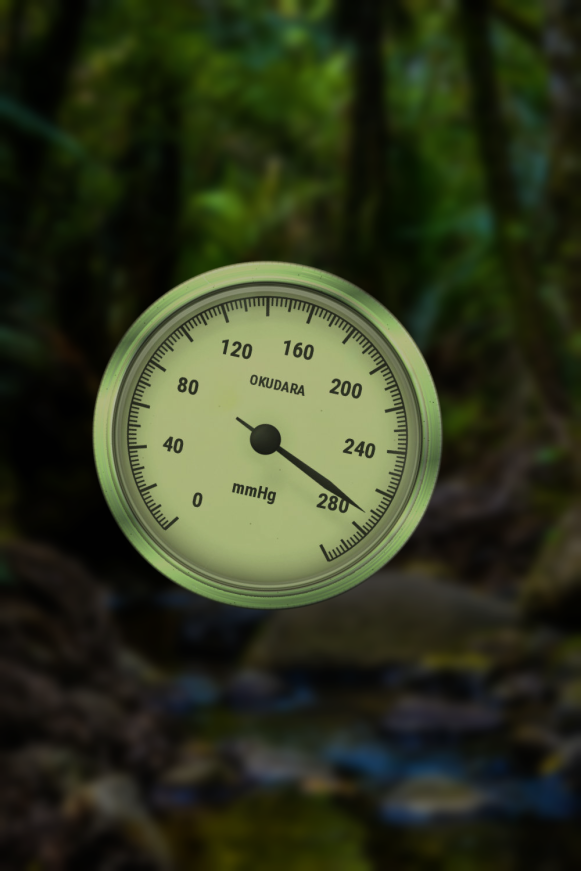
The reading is 272; mmHg
